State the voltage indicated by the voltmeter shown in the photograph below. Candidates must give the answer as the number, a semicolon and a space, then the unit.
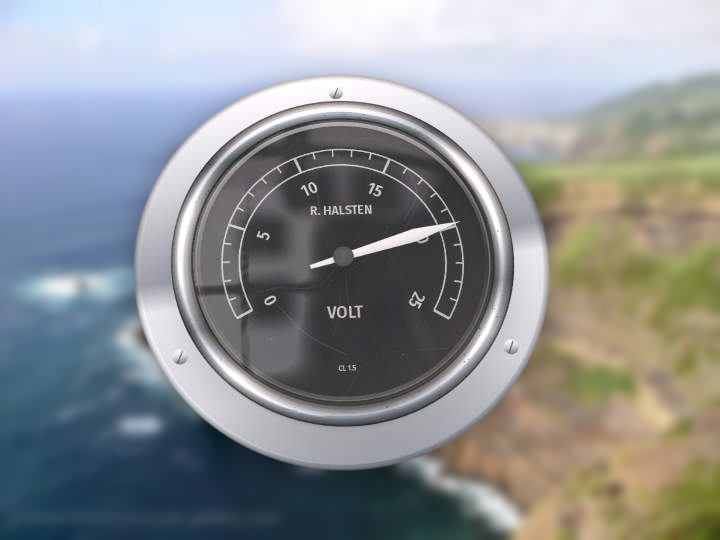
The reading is 20; V
